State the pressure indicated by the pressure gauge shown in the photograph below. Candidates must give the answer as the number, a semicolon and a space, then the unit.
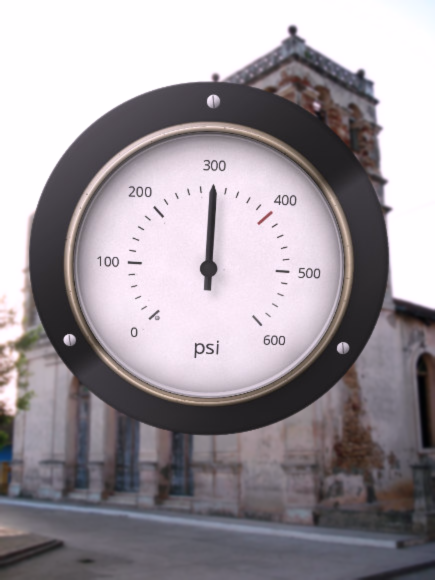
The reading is 300; psi
